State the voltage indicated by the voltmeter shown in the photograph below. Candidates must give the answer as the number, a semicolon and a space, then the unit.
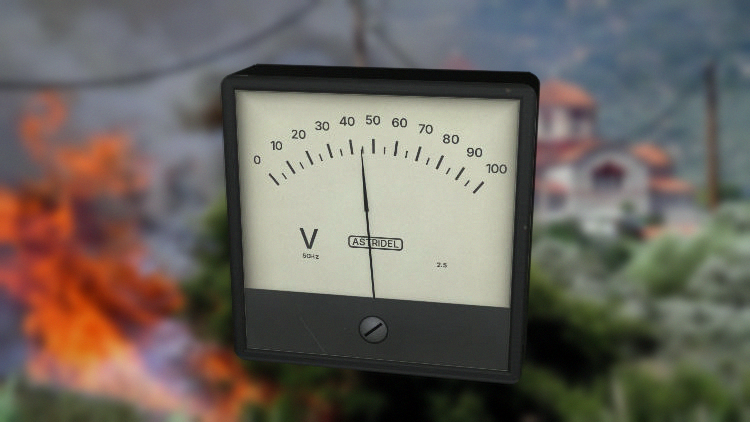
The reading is 45; V
